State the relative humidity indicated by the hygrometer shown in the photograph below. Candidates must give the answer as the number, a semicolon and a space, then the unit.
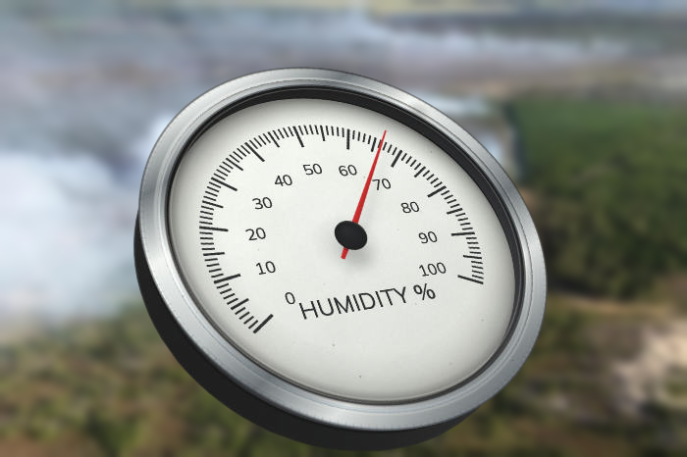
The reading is 66; %
